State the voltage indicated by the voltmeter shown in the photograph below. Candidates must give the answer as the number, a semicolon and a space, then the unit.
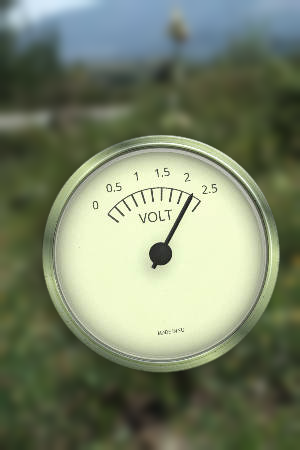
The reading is 2.25; V
